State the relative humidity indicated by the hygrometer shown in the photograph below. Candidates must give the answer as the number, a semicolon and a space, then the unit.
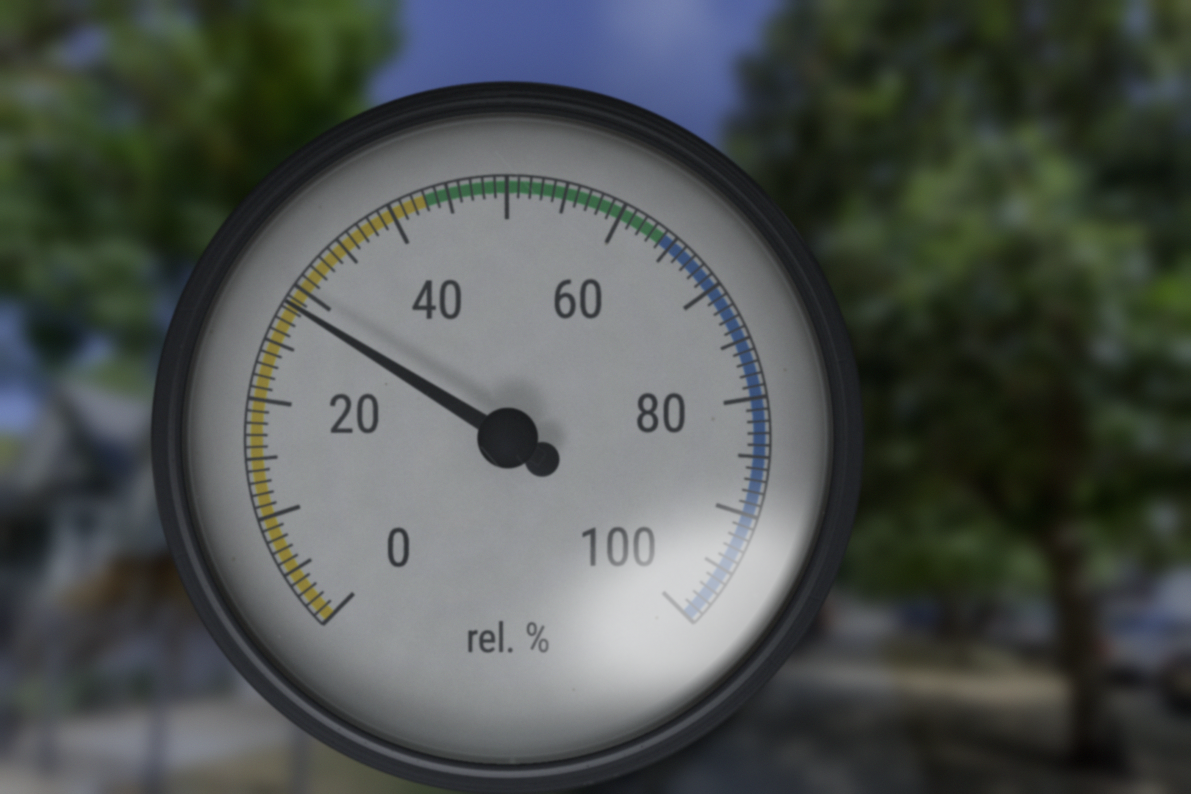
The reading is 28.5; %
